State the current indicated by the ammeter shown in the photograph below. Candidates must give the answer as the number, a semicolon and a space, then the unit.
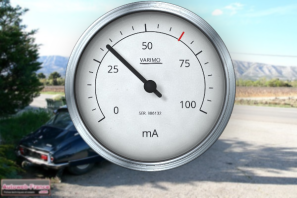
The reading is 32.5; mA
